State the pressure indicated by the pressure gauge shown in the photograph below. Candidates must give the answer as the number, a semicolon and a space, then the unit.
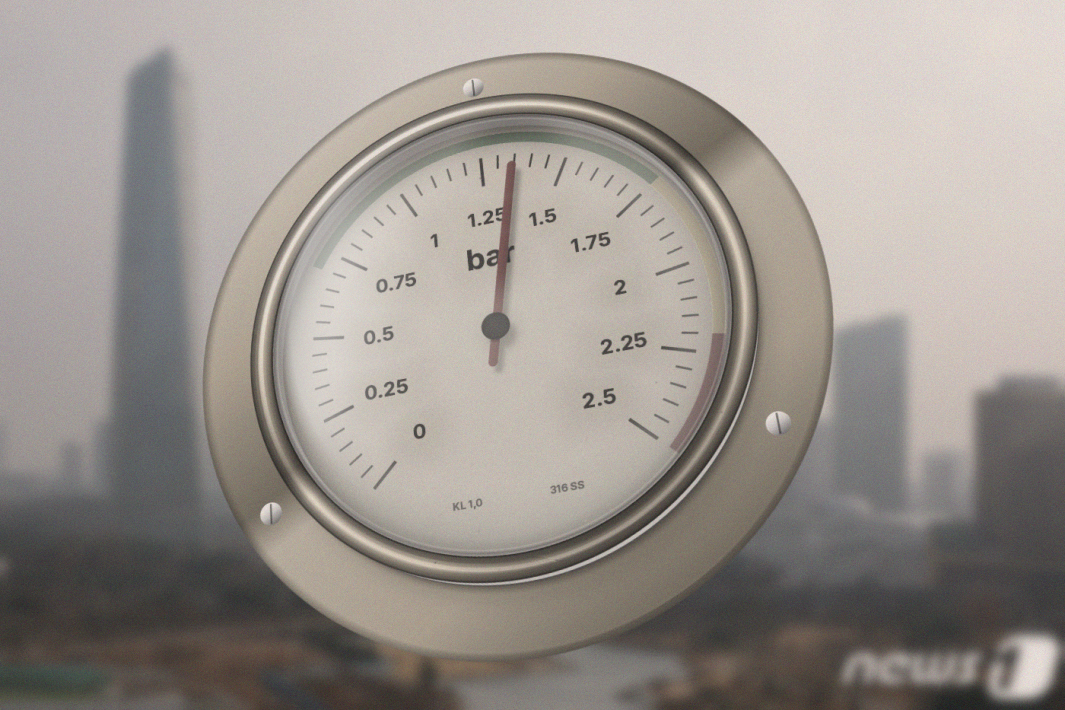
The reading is 1.35; bar
